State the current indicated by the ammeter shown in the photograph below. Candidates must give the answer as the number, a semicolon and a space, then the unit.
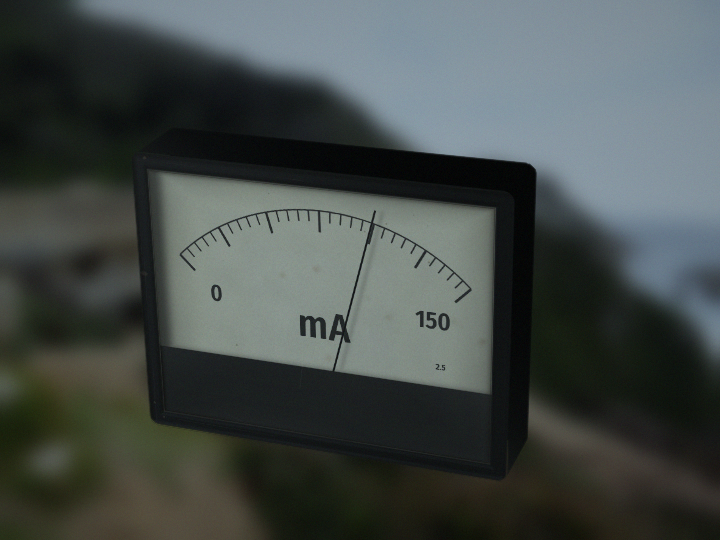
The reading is 100; mA
